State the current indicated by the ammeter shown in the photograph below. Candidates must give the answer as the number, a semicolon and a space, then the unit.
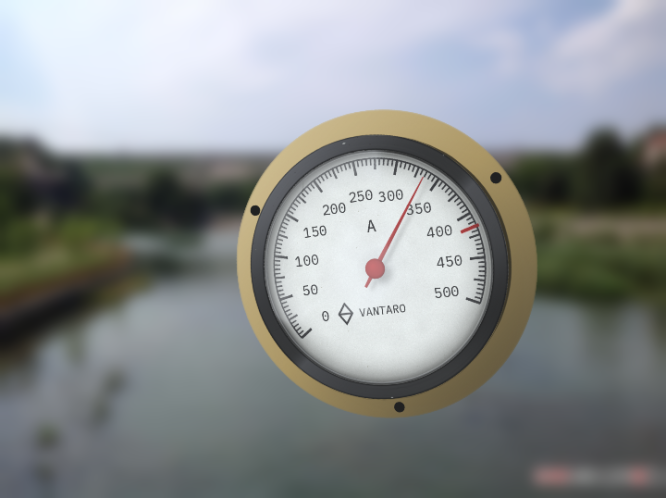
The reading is 335; A
